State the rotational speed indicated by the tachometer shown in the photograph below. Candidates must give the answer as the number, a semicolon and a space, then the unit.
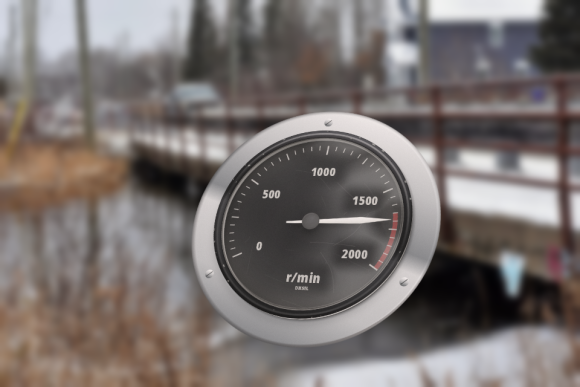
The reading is 1700; rpm
